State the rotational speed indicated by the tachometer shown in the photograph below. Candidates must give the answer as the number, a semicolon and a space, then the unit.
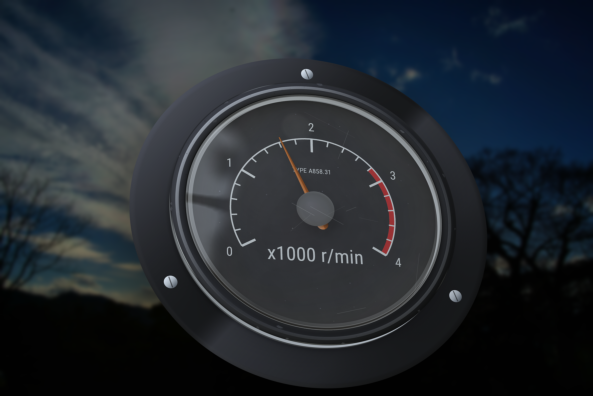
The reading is 1600; rpm
